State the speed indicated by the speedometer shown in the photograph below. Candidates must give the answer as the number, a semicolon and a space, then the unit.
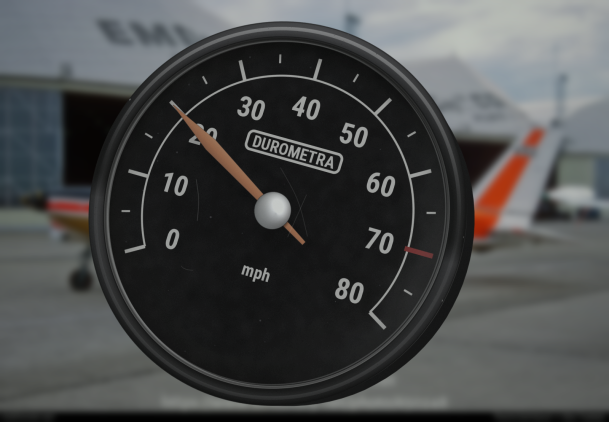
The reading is 20; mph
